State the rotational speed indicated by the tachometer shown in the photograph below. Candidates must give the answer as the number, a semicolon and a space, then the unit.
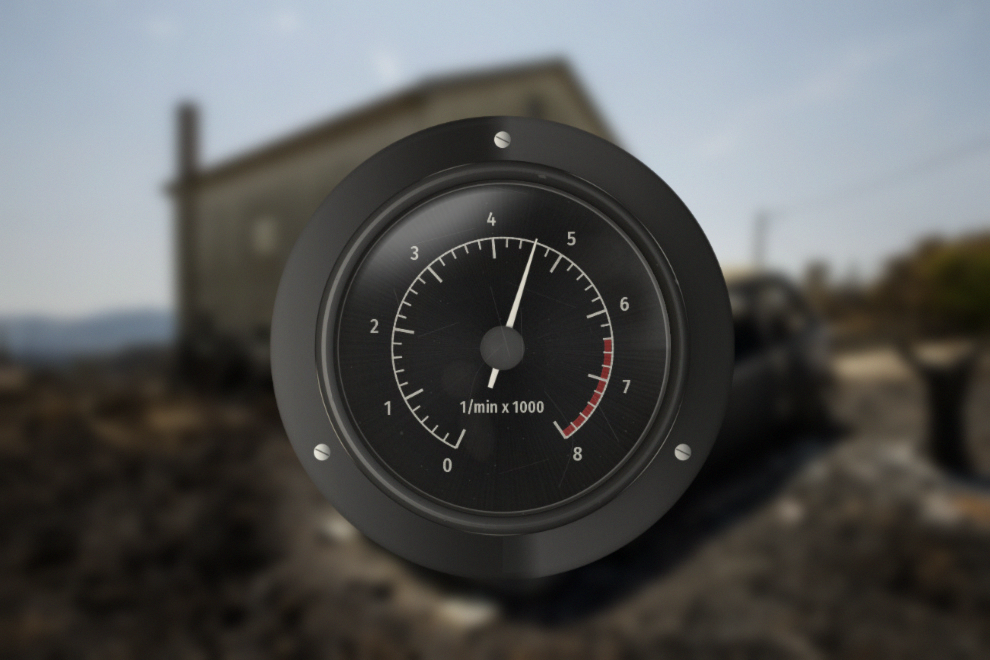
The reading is 4600; rpm
